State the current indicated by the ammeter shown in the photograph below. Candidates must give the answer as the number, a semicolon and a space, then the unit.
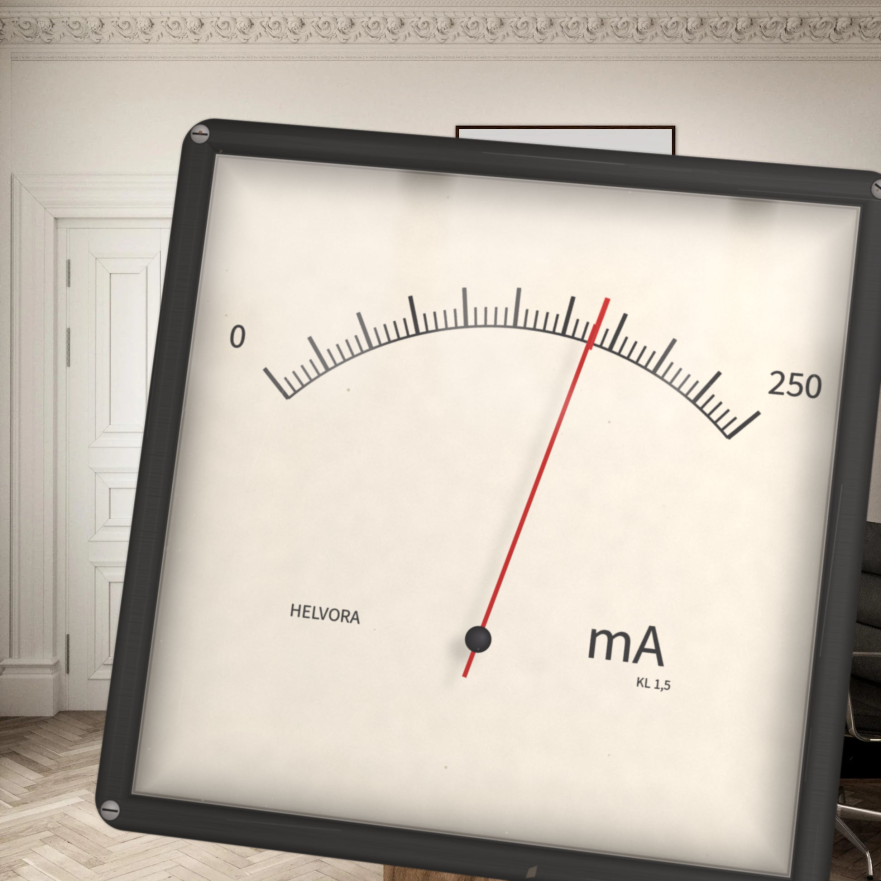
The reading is 165; mA
